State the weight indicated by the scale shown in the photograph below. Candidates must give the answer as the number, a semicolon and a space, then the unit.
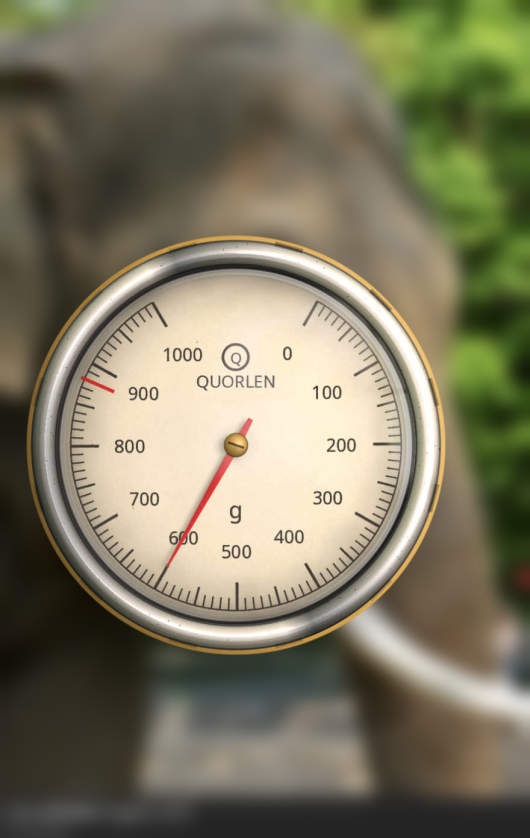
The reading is 600; g
